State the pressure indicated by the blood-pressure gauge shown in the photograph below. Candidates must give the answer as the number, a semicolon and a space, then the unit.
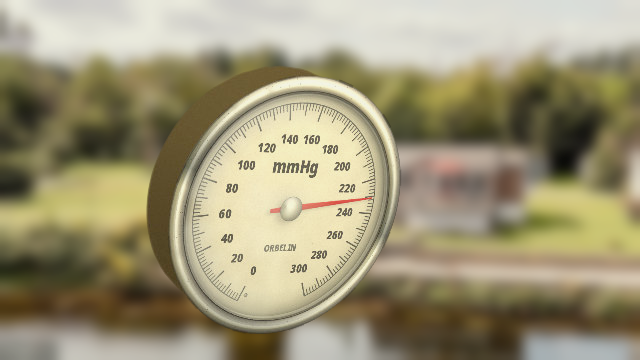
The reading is 230; mmHg
